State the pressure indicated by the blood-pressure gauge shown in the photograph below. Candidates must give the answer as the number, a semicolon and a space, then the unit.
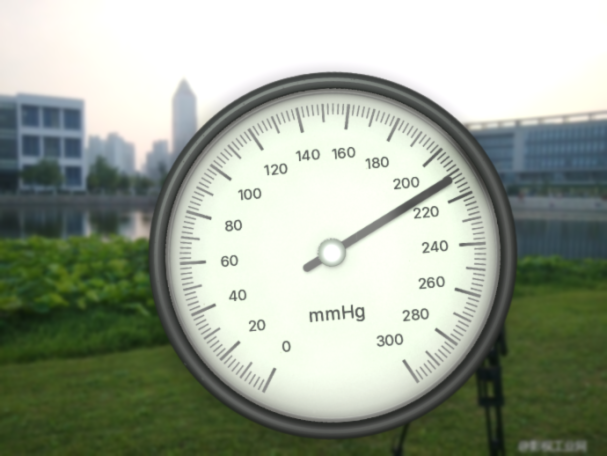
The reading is 212; mmHg
